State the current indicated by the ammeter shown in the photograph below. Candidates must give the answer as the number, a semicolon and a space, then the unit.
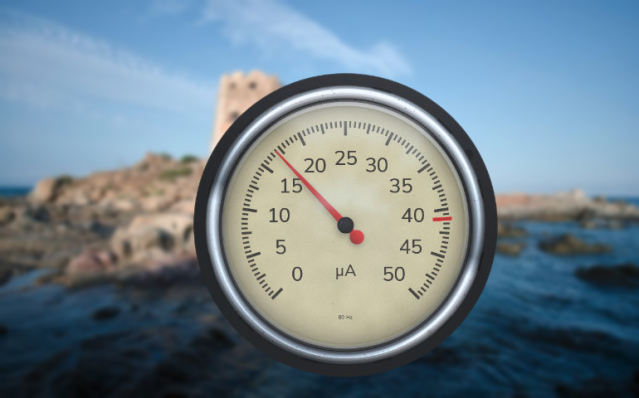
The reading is 17; µA
